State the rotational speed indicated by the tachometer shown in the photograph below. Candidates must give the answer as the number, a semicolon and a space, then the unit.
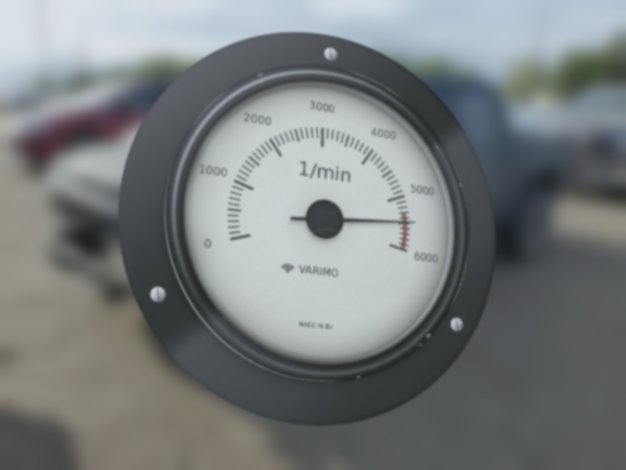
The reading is 5500; rpm
